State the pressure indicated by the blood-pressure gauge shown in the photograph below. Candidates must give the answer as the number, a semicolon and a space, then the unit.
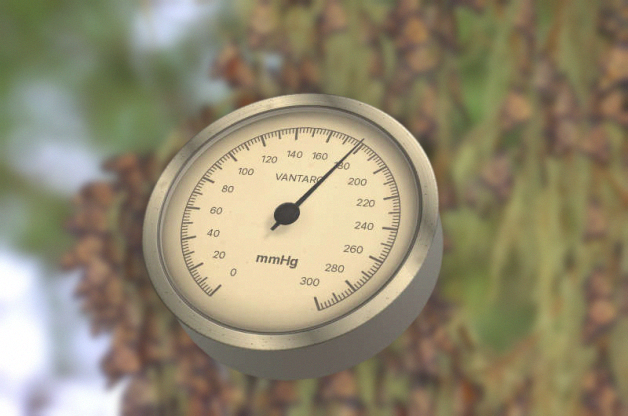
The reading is 180; mmHg
